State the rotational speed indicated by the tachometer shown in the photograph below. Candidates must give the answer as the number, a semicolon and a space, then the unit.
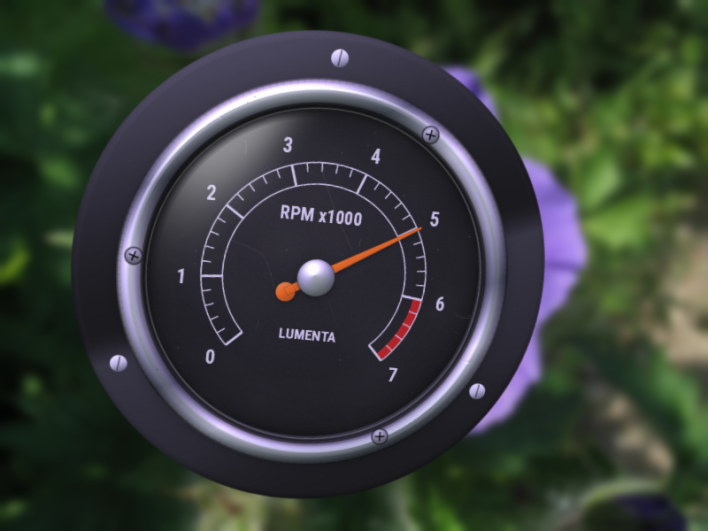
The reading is 5000; rpm
